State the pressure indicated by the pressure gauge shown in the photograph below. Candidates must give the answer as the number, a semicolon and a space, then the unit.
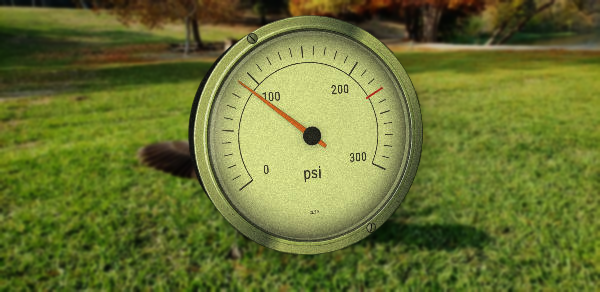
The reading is 90; psi
